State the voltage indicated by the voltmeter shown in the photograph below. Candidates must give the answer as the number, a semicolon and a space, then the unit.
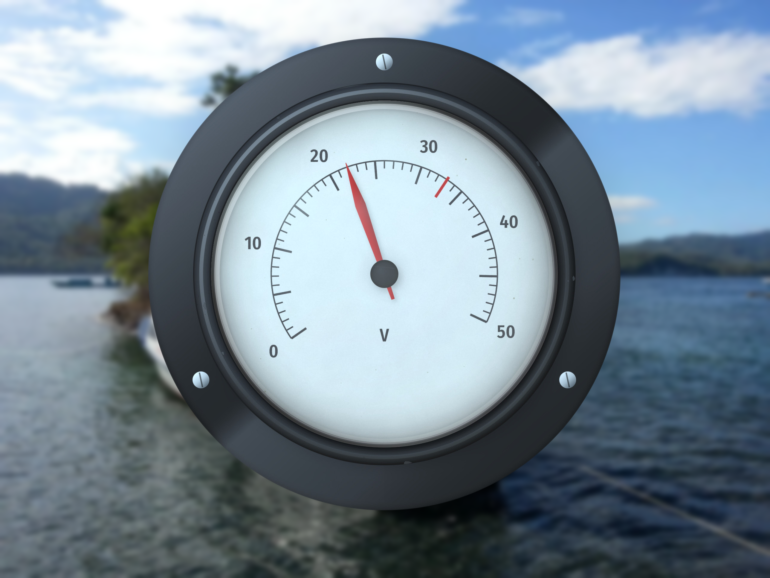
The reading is 22; V
